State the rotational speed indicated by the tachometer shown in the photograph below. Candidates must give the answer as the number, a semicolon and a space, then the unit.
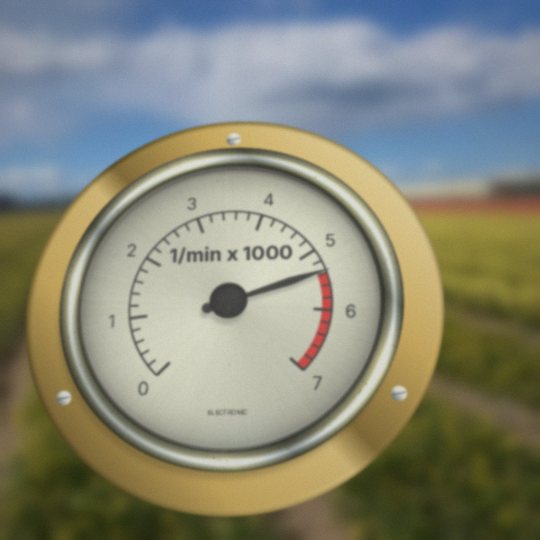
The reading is 5400; rpm
